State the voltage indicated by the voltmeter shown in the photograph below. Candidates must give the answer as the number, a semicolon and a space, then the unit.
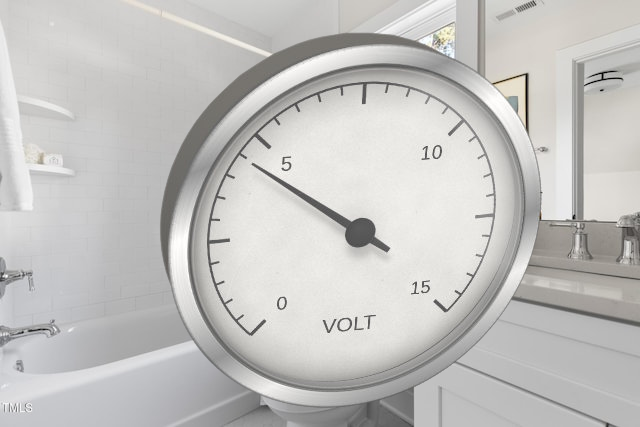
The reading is 4.5; V
